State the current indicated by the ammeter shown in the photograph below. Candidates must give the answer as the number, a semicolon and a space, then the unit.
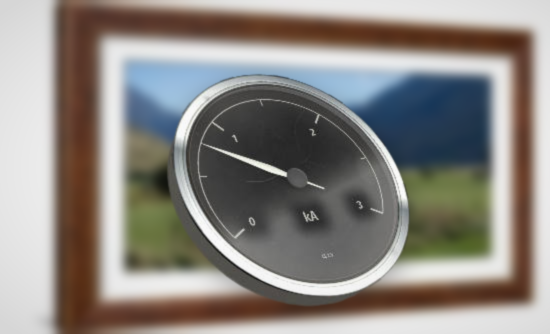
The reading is 0.75; kA
